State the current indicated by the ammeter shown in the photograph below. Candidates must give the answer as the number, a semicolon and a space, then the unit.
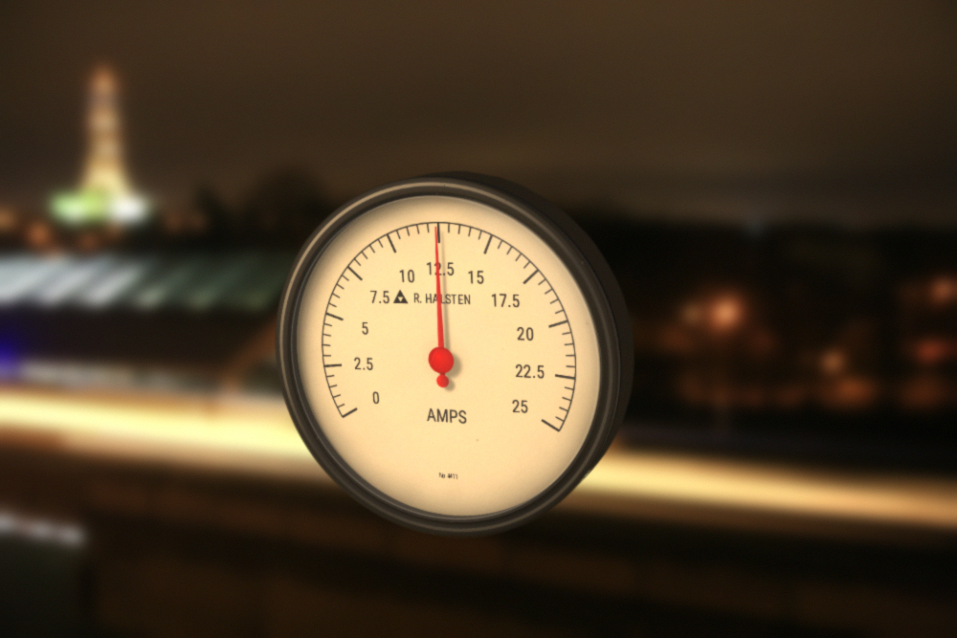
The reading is 12.5; A
